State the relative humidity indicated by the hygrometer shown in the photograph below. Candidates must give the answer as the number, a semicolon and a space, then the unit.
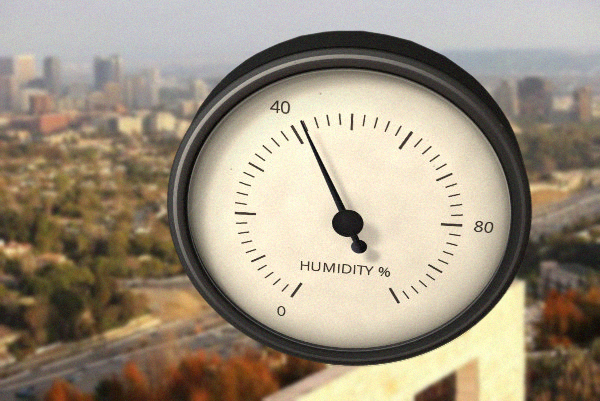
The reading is 42; %
